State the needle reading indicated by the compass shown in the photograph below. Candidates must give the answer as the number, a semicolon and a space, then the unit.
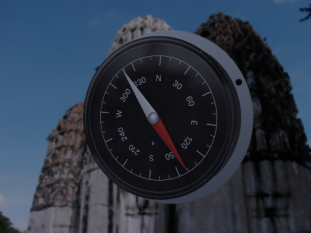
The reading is 140; °
